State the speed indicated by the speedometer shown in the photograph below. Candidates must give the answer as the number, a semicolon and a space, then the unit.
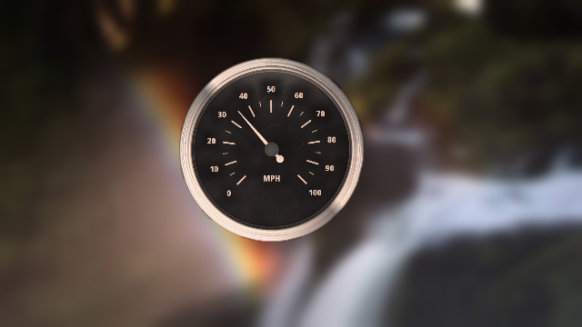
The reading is 35; mph
